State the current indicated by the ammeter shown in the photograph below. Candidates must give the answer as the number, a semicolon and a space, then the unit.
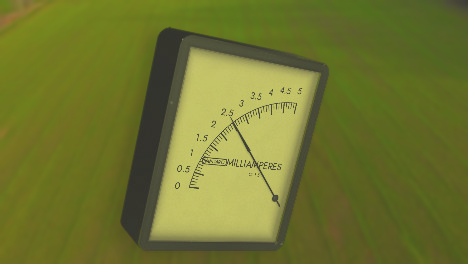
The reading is 2.5; mA
